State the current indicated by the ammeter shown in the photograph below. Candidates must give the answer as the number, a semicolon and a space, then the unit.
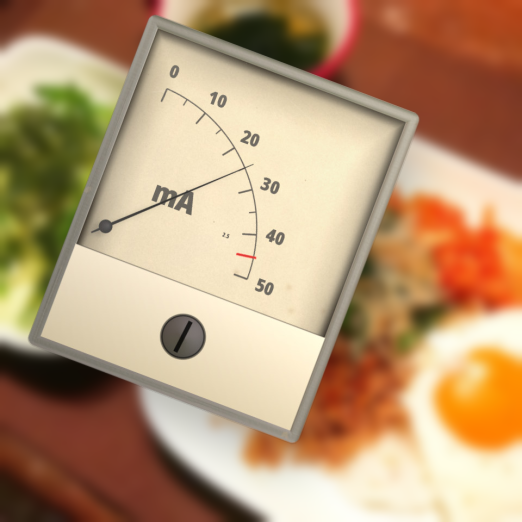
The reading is 25; mA
